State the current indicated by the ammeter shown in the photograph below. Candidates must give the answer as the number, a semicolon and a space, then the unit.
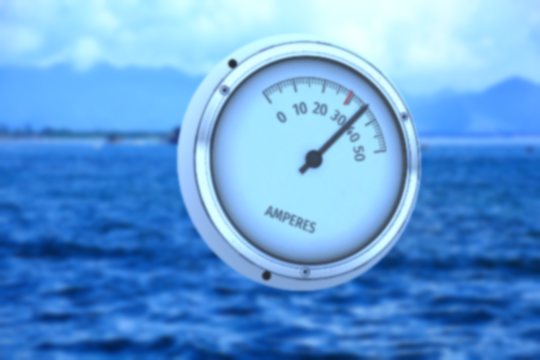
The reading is 35; A
